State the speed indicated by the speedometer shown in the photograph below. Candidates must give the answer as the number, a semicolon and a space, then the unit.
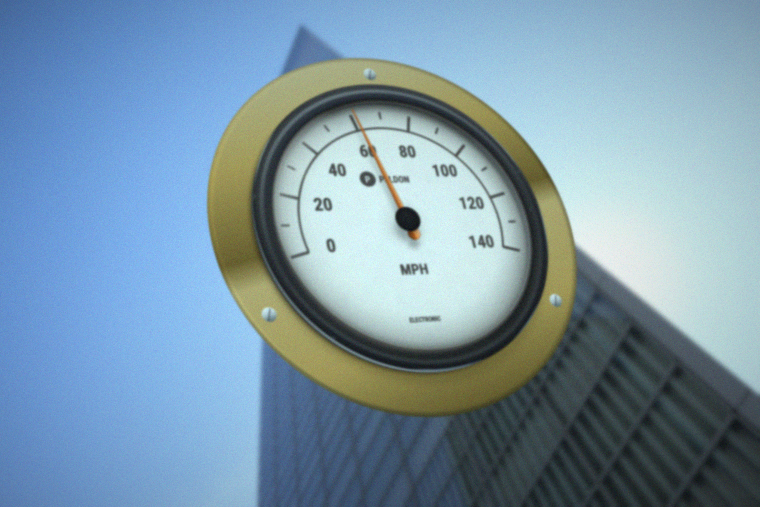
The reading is 60; mph
